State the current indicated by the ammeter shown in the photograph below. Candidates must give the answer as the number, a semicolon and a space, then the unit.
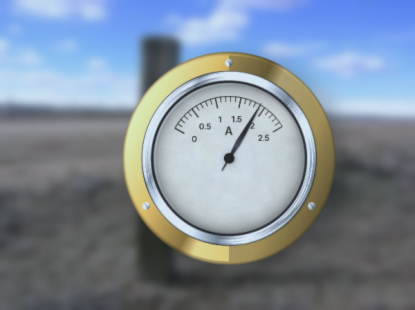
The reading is 1.9; A
